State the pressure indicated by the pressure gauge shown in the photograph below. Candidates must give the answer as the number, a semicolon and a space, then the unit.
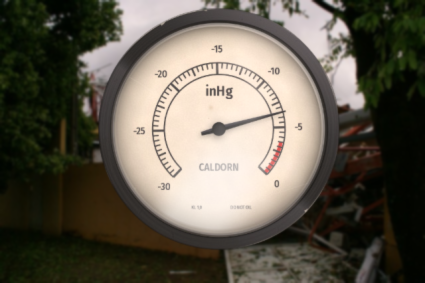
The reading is -6.5; inHg
